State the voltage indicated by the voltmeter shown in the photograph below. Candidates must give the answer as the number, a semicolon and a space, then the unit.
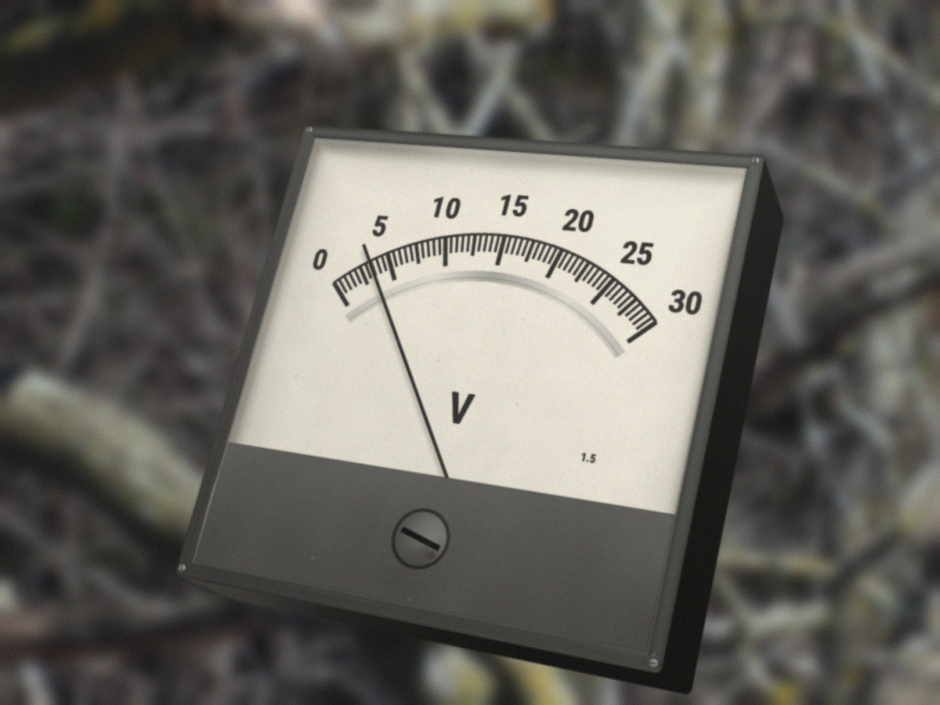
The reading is 3.5; V
